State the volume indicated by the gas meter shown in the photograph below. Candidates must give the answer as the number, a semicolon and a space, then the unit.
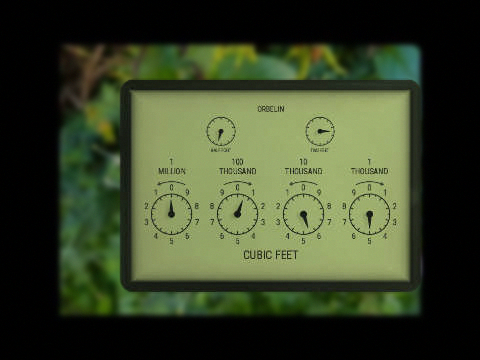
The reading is 5500; ft³
